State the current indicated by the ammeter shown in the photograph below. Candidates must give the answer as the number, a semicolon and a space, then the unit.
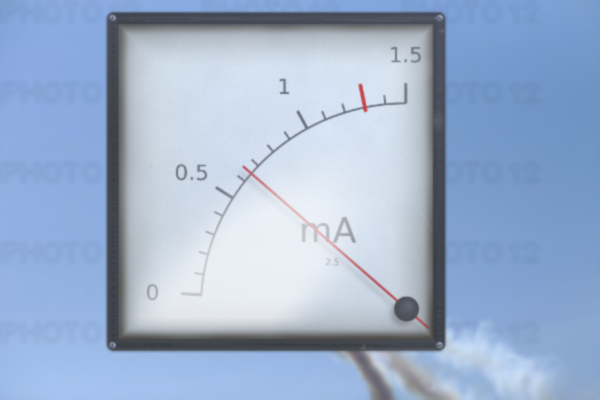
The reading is 0.65; mA
